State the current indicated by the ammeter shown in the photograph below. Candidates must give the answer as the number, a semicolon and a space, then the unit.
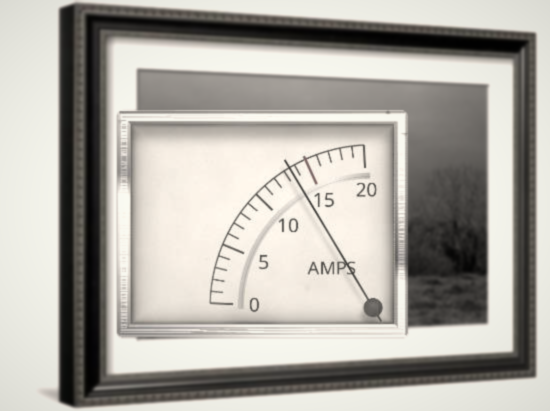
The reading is 13.5; A
